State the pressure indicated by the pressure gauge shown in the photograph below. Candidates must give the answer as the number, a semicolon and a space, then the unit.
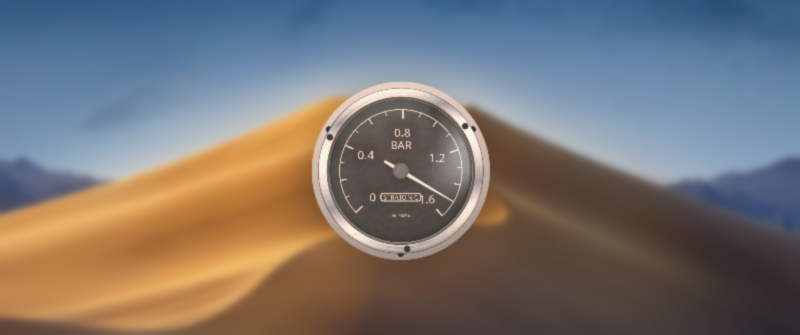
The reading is 1.5; bar
